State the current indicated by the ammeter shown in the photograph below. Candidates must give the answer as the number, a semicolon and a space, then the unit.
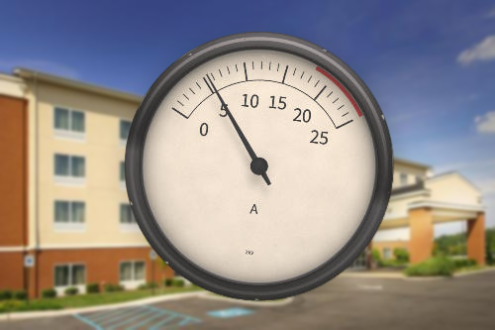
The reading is 5.5; A
